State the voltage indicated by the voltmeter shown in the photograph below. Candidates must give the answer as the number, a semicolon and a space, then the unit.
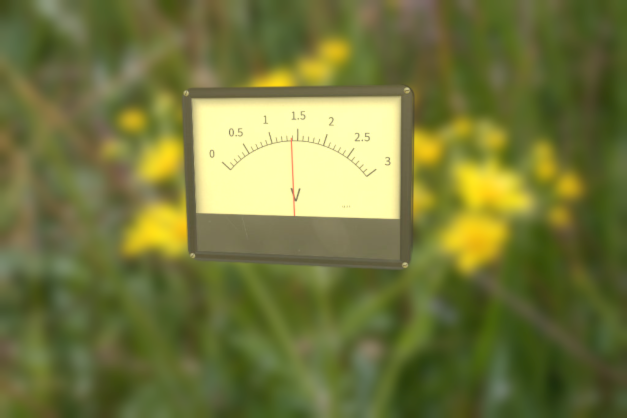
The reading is 1.4; V
